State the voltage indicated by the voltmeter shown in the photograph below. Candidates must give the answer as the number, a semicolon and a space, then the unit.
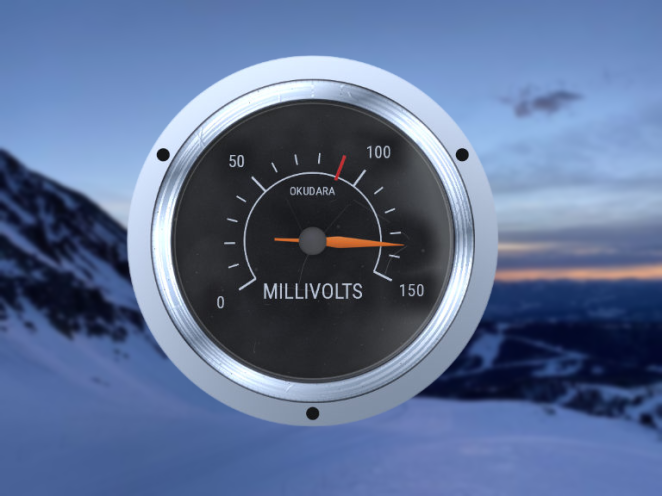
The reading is 135; mV
